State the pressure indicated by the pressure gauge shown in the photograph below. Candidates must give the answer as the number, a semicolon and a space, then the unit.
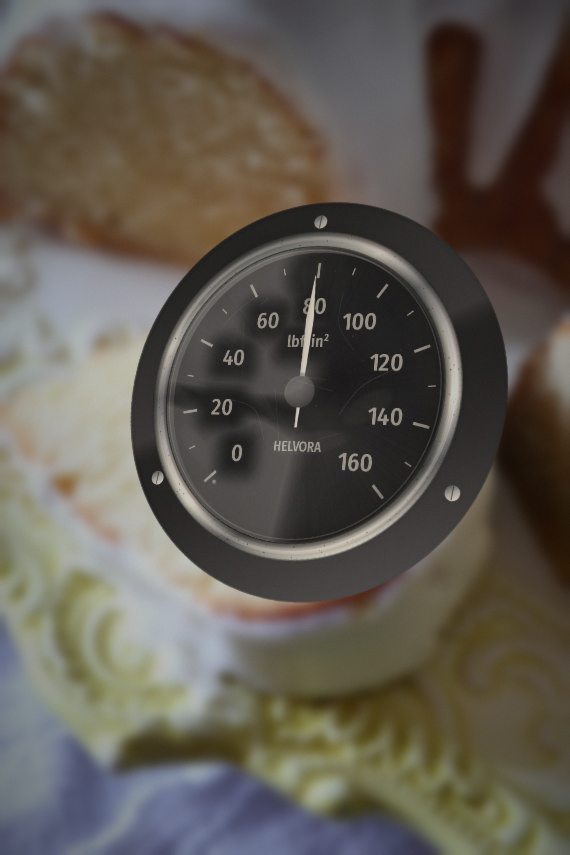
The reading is 80; psi
